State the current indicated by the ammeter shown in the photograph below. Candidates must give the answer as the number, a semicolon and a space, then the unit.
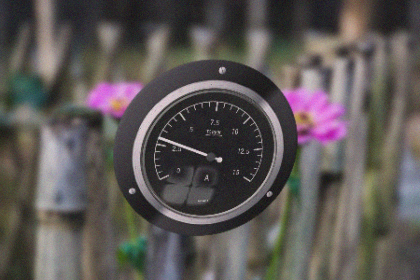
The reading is 3; A
